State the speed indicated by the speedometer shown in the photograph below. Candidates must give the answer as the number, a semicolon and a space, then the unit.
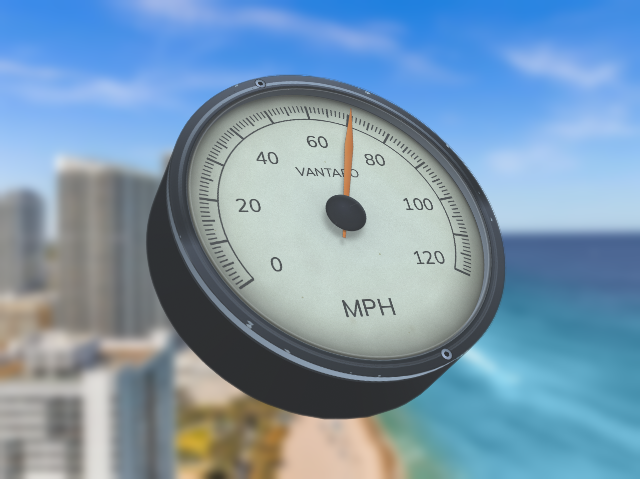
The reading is 70; mph
